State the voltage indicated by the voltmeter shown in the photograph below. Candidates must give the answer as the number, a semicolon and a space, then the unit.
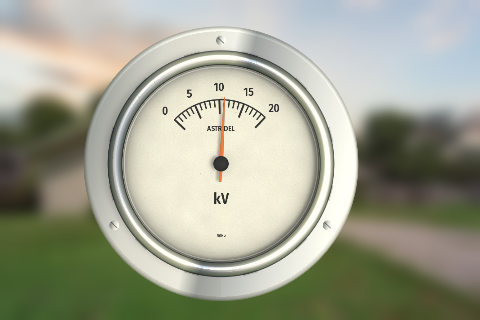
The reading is 11; kV
